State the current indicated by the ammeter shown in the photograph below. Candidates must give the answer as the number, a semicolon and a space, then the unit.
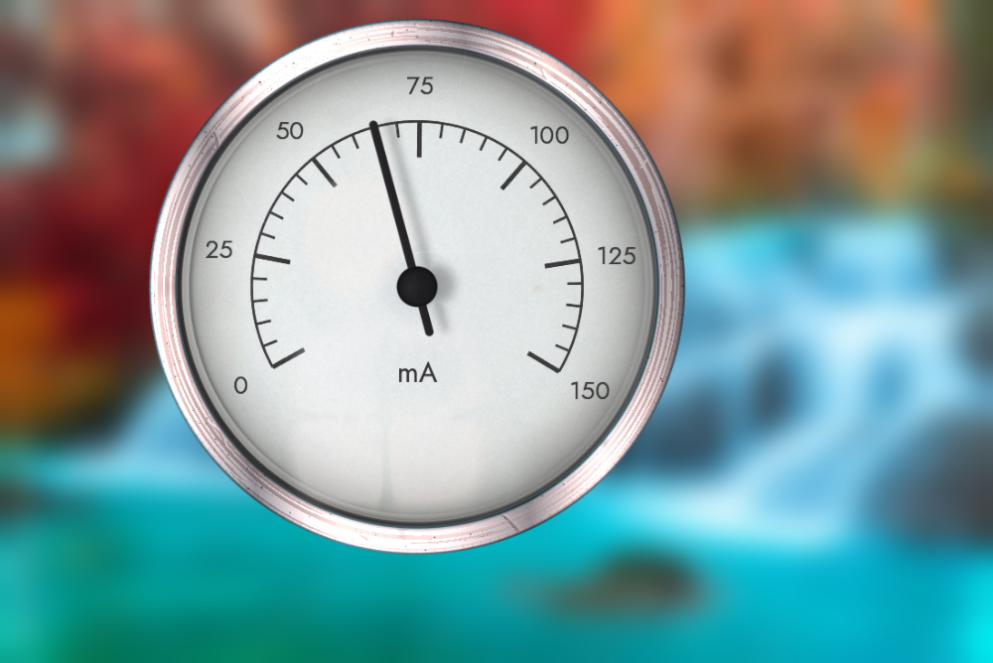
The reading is 65; mA
